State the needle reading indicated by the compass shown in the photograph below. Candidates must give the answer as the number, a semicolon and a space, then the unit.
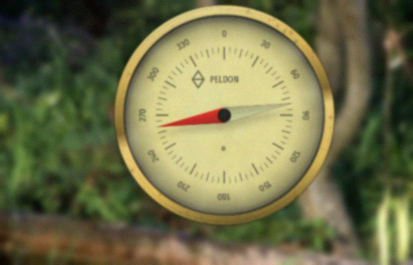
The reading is 260; °
